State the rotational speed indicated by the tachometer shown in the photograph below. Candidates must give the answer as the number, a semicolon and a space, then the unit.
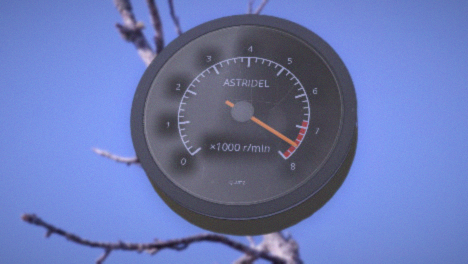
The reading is 7600; rpm
